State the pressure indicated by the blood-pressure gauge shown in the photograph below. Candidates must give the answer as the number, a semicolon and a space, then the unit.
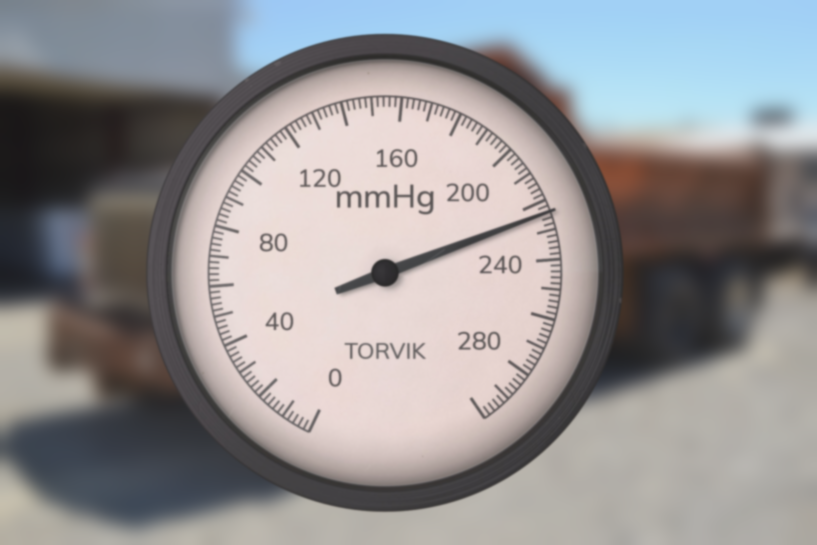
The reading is 224; mmHg
